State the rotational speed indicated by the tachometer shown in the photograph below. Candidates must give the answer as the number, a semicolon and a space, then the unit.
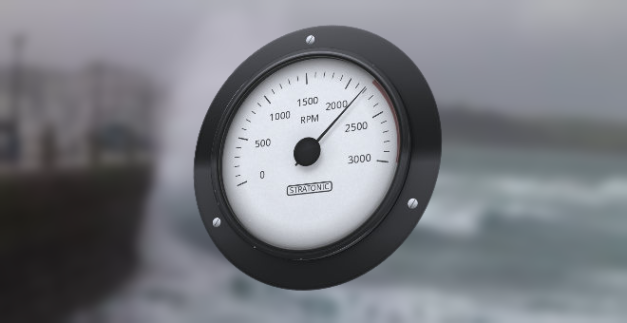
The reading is 2200; rpm
